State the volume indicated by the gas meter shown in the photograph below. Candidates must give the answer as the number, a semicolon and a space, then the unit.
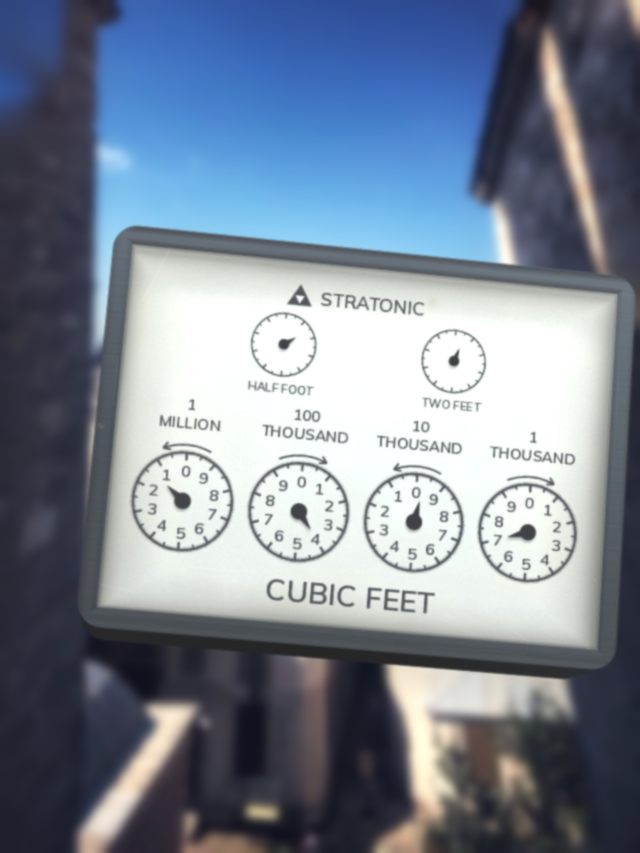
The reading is 139700; ft³
